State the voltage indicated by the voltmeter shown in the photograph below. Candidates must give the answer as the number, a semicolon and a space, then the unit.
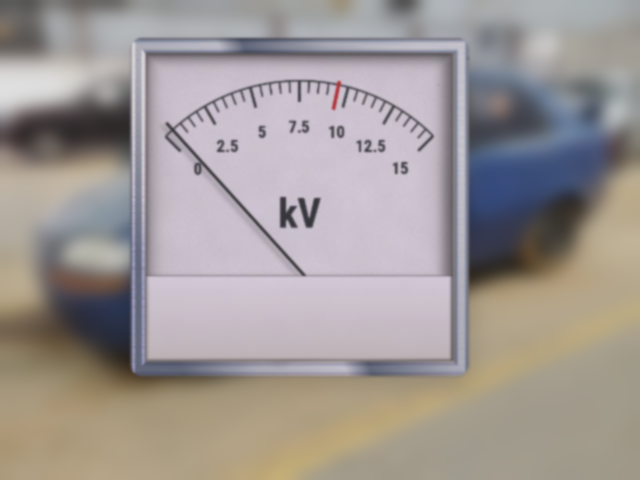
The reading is 0.5; kV
